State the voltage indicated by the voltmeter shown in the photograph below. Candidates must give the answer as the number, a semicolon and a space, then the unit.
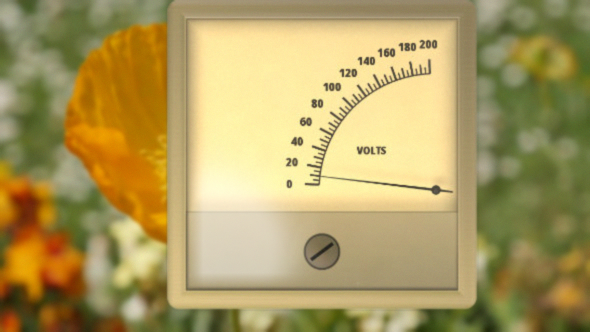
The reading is 10; V
